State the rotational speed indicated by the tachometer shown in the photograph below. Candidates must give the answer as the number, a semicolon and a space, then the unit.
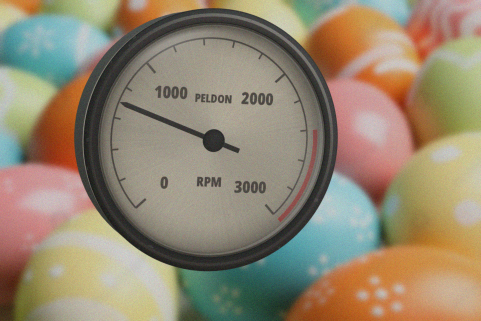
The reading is 700; rpm
